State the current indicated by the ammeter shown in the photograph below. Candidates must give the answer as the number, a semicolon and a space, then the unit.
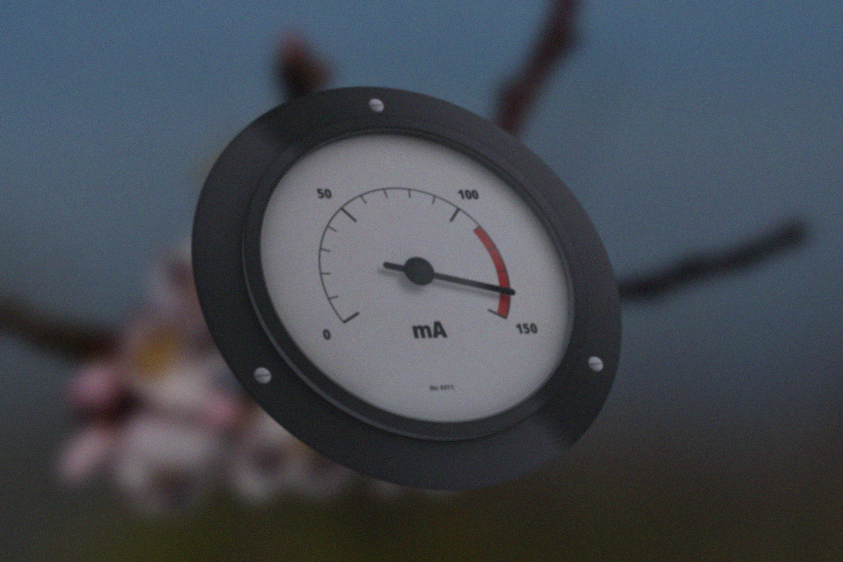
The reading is 140; mA
